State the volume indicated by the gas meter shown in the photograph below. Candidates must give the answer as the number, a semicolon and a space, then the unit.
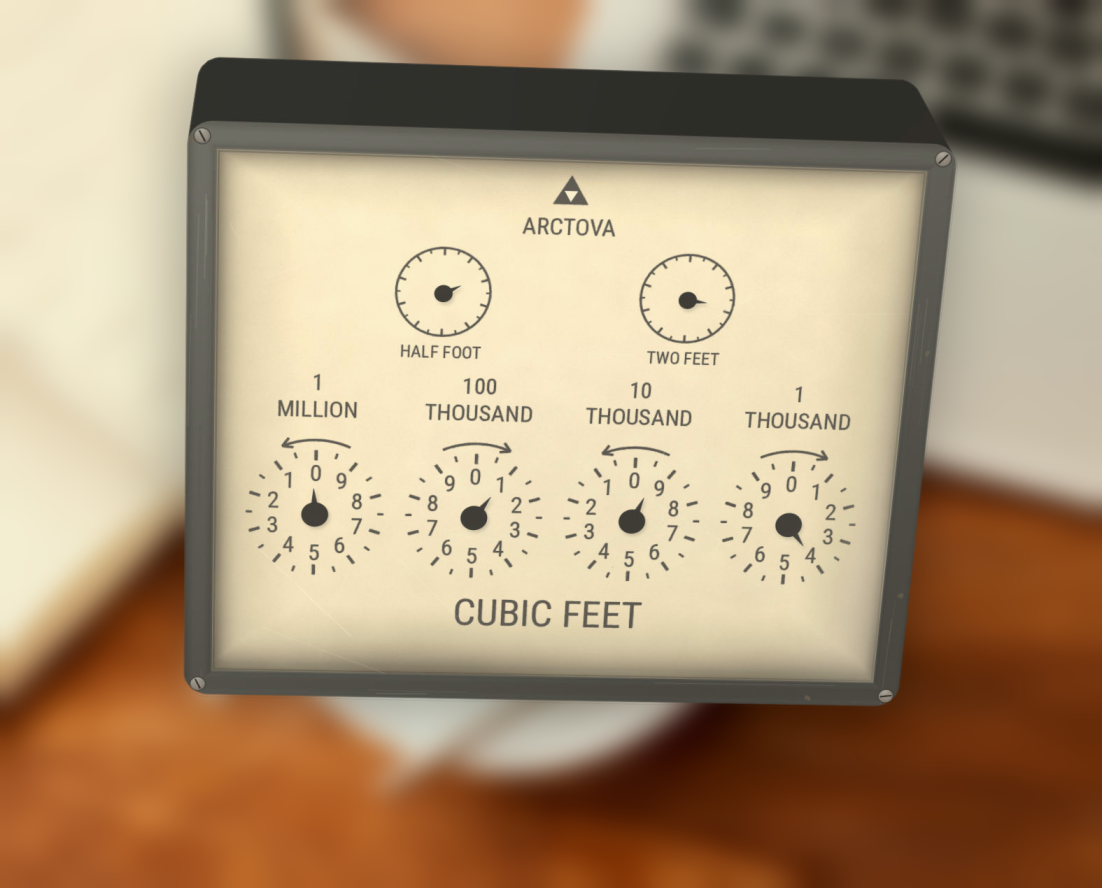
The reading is 9400; ft³
